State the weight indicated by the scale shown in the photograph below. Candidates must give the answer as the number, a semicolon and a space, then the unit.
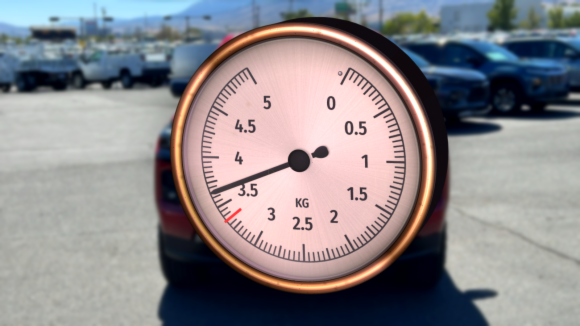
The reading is 3.65; kg
